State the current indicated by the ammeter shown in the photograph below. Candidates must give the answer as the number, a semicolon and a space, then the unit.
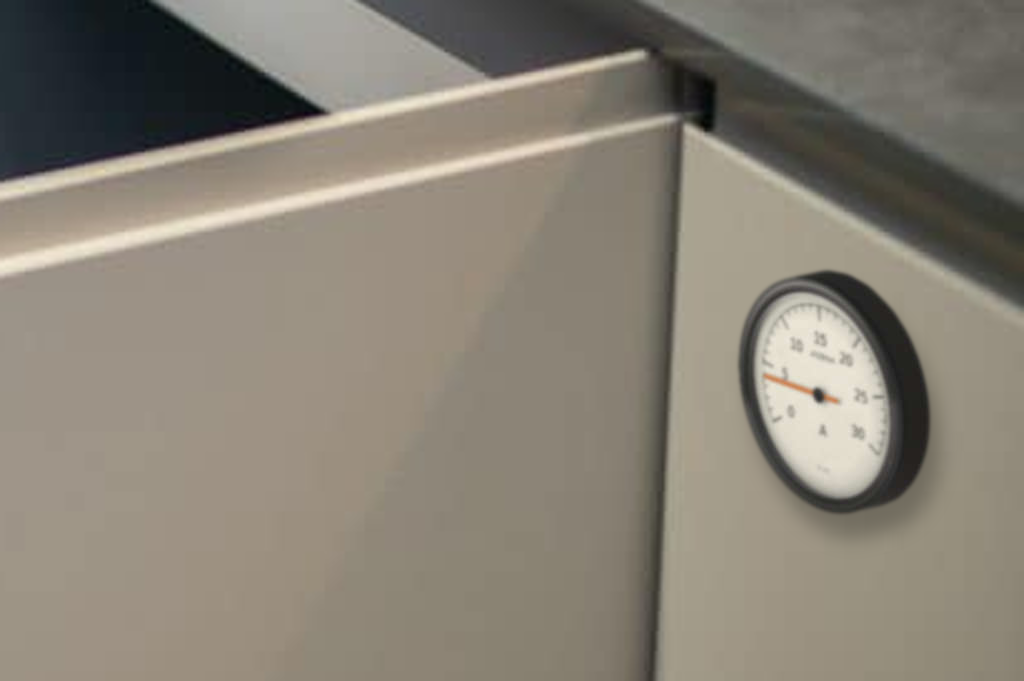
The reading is 4; A
